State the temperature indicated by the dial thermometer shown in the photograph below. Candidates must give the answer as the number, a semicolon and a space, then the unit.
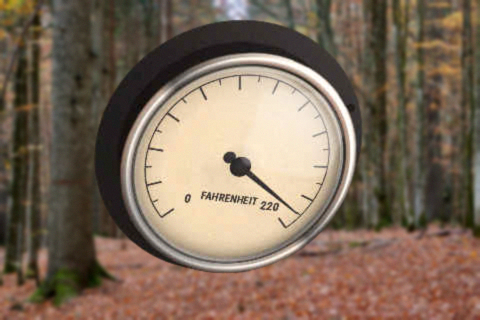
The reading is 210; °F
